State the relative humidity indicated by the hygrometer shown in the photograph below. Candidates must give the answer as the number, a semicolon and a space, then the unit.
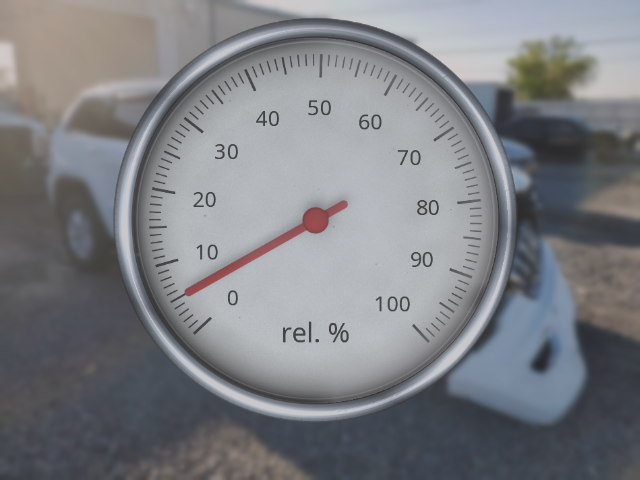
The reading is 5; %
